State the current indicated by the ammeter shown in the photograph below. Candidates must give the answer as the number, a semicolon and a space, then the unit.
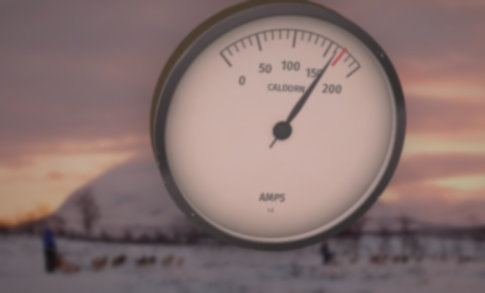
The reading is 160; A
